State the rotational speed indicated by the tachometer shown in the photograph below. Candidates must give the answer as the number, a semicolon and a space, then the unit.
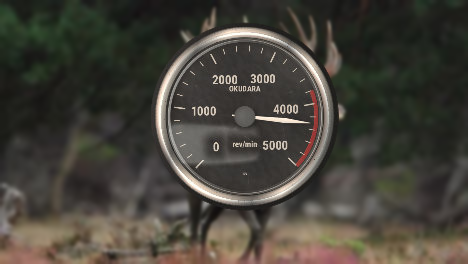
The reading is 4300; rpm
